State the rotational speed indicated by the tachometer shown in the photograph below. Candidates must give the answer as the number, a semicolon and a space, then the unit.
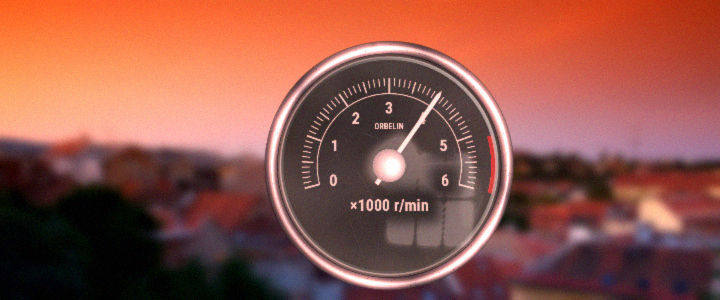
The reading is 4000; rpm
